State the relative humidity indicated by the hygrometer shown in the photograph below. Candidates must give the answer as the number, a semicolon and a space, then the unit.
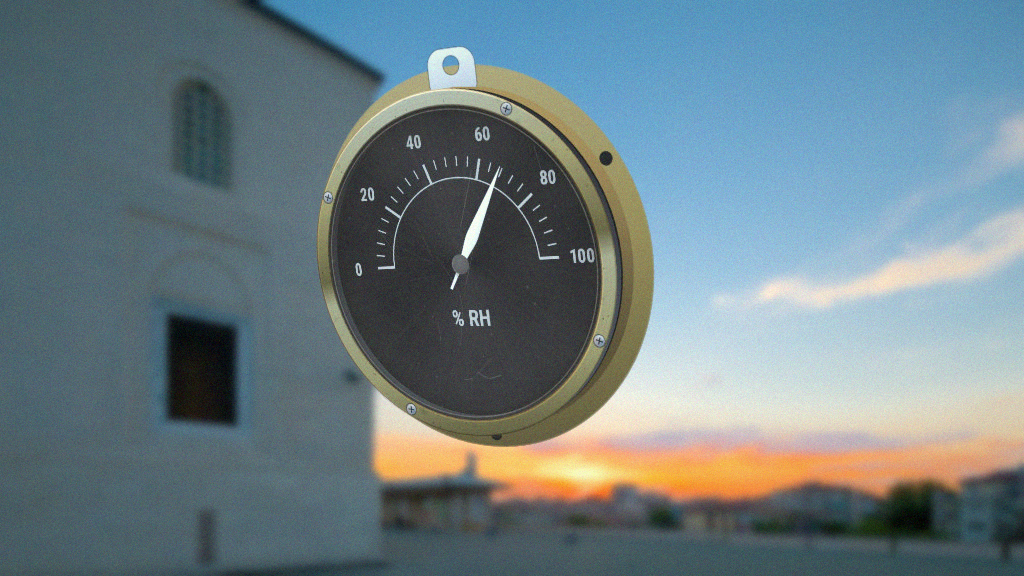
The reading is 68; %
